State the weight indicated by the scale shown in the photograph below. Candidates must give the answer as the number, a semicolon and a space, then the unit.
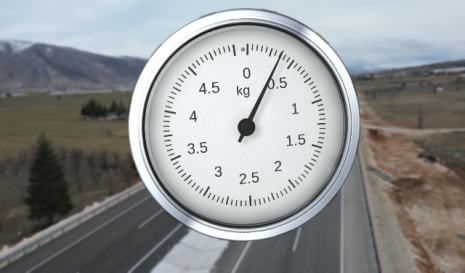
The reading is 0.35; kg
